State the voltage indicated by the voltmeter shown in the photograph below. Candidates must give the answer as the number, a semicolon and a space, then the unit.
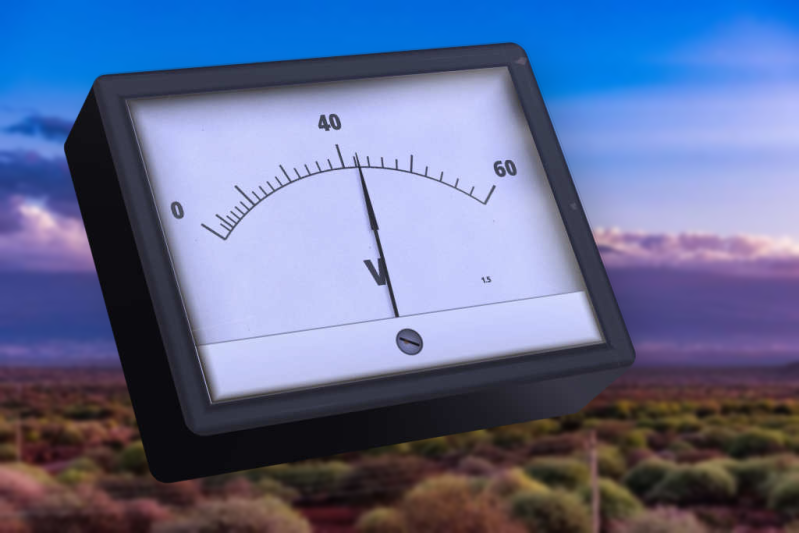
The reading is 42; V
